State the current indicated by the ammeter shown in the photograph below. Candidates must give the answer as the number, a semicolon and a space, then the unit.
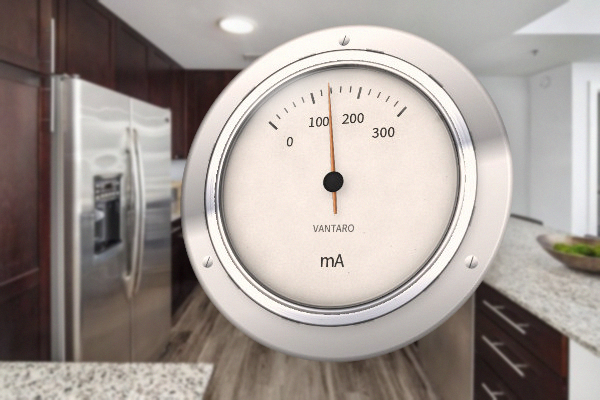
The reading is 140; mA
